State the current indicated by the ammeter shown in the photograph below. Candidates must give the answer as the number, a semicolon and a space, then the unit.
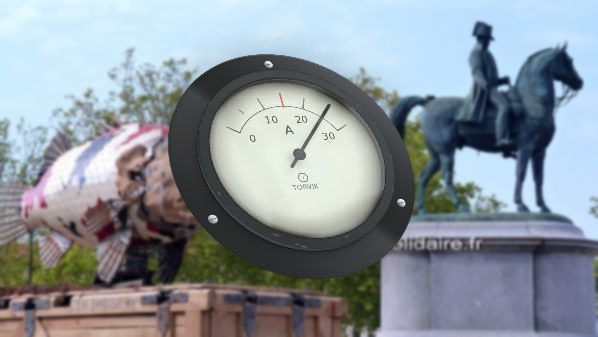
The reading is 25; A
